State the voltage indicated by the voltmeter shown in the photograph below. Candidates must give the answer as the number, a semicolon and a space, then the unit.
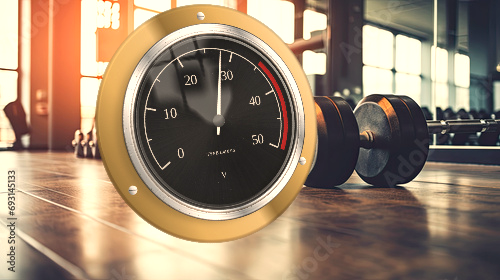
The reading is 27.5; V
